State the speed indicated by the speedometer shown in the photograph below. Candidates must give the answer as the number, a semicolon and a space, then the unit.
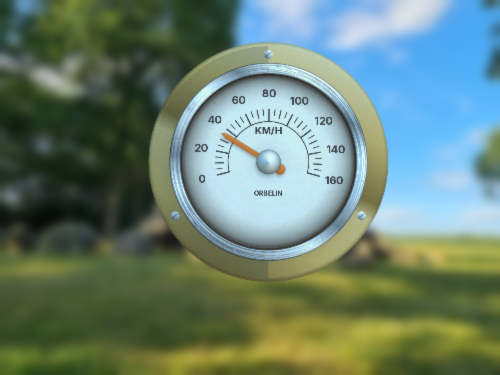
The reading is 35; km/h
